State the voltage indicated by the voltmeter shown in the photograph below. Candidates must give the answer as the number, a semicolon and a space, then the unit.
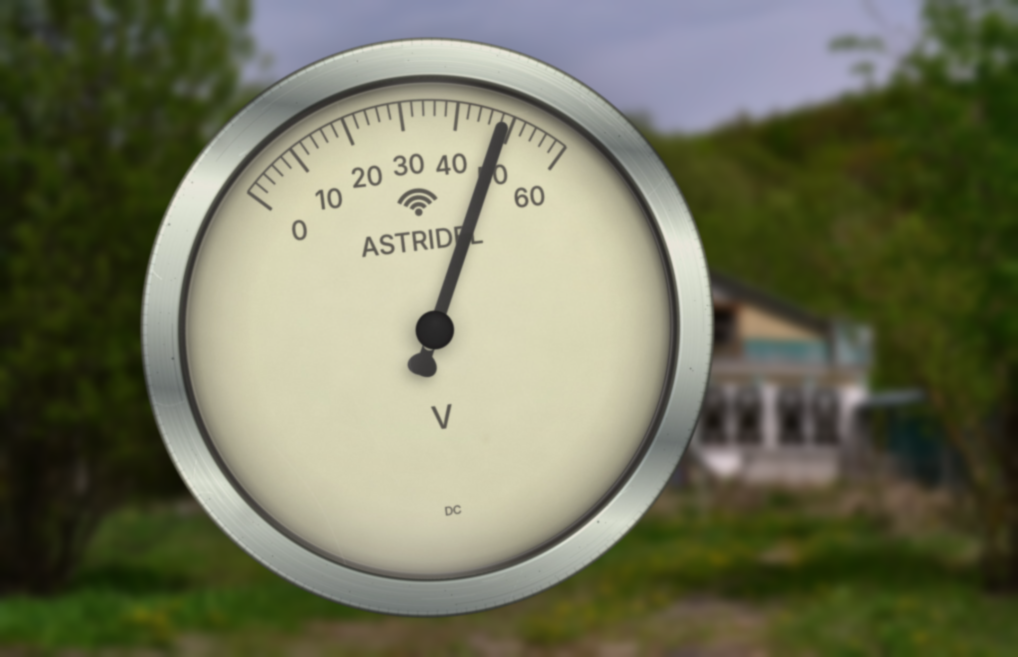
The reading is 48; V
